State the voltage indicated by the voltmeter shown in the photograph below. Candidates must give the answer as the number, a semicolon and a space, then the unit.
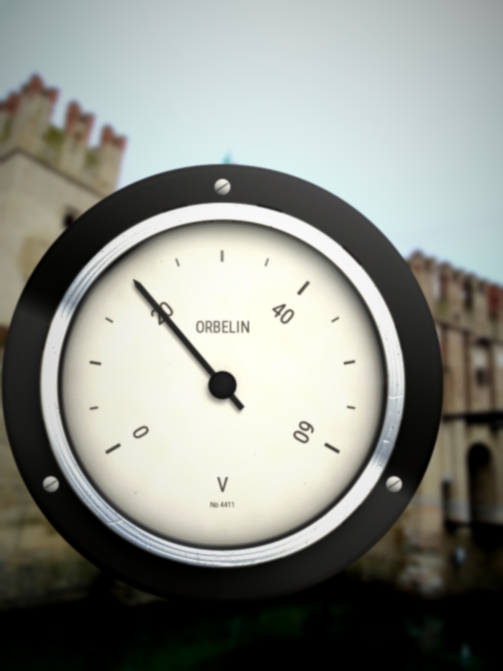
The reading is 20; V
